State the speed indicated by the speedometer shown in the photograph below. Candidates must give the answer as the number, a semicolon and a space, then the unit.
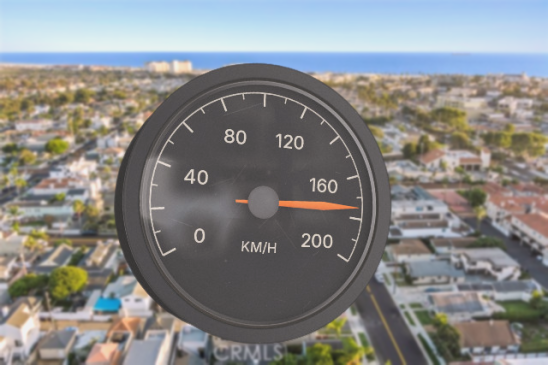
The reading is 175; km/h
